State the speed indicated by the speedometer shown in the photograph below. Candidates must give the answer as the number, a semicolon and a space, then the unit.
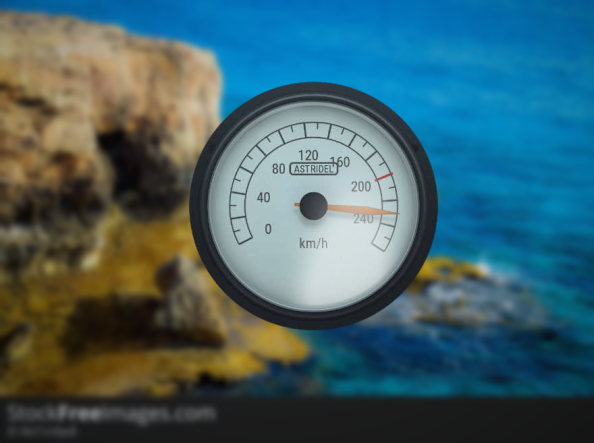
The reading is 230; km/h
